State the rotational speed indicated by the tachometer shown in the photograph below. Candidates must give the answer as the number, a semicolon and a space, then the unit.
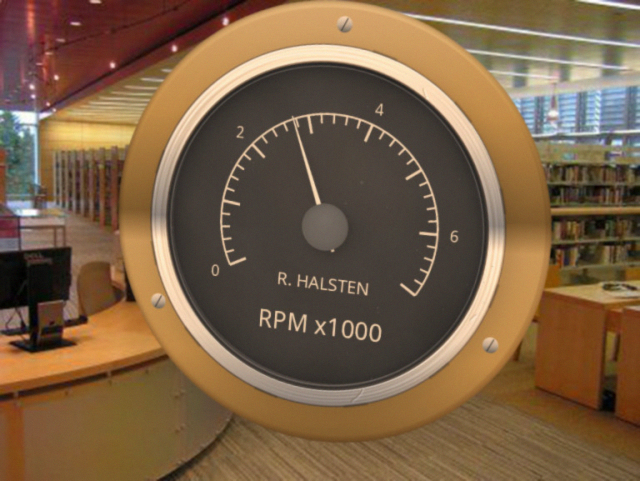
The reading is 2800; rpm
